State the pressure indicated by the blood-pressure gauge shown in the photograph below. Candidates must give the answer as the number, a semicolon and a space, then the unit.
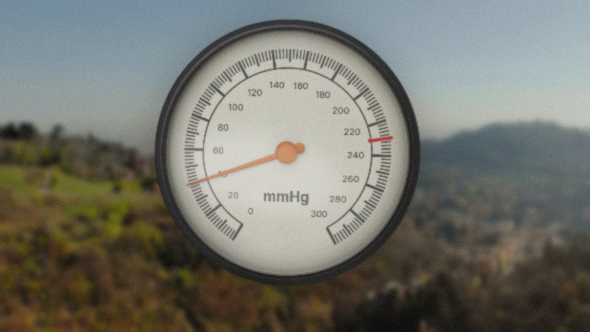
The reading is 40; mmHg
